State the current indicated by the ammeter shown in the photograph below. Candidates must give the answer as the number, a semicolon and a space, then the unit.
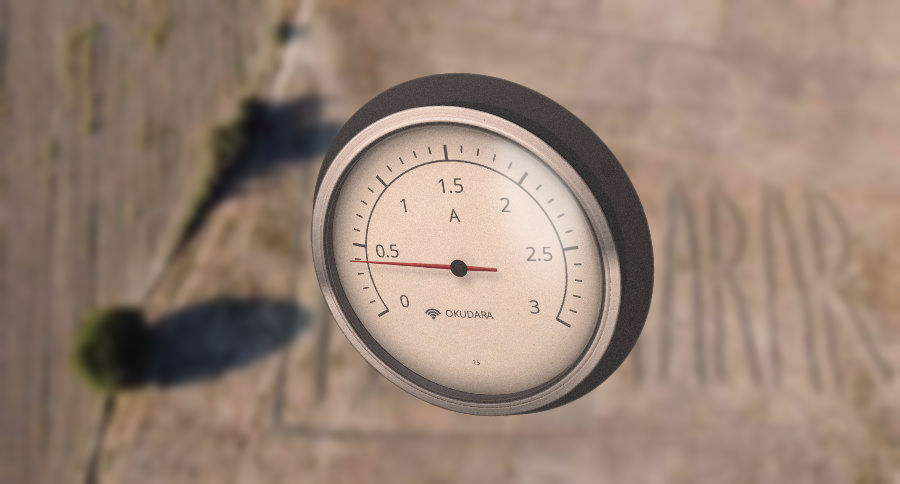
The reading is 0.4; A
